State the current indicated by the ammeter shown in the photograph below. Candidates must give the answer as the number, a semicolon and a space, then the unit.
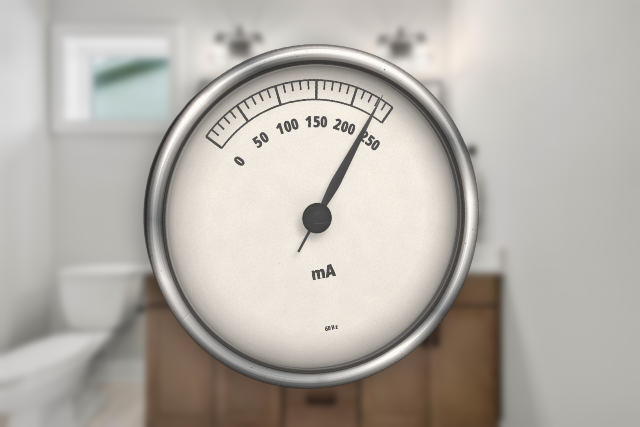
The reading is 230; mA
